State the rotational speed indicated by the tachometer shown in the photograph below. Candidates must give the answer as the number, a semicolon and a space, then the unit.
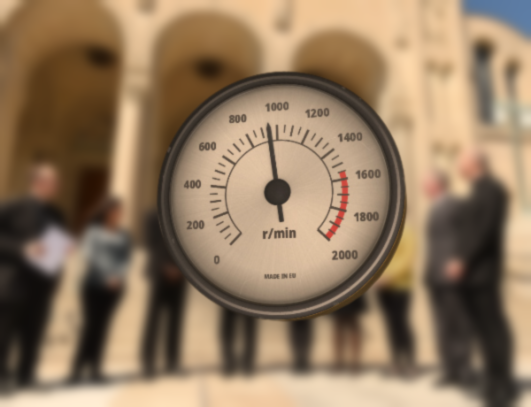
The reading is 950; rpm
